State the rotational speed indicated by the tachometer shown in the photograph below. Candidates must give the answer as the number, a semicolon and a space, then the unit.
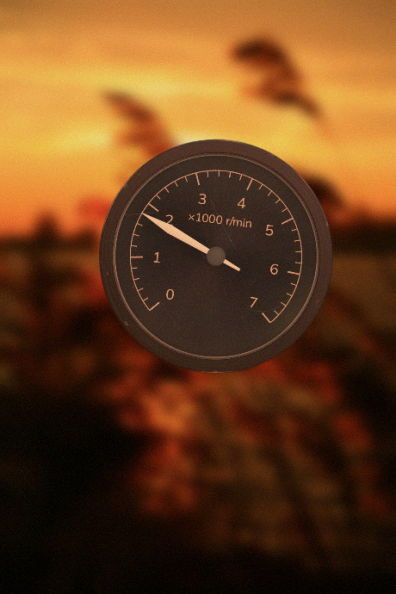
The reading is 1800; rpm
